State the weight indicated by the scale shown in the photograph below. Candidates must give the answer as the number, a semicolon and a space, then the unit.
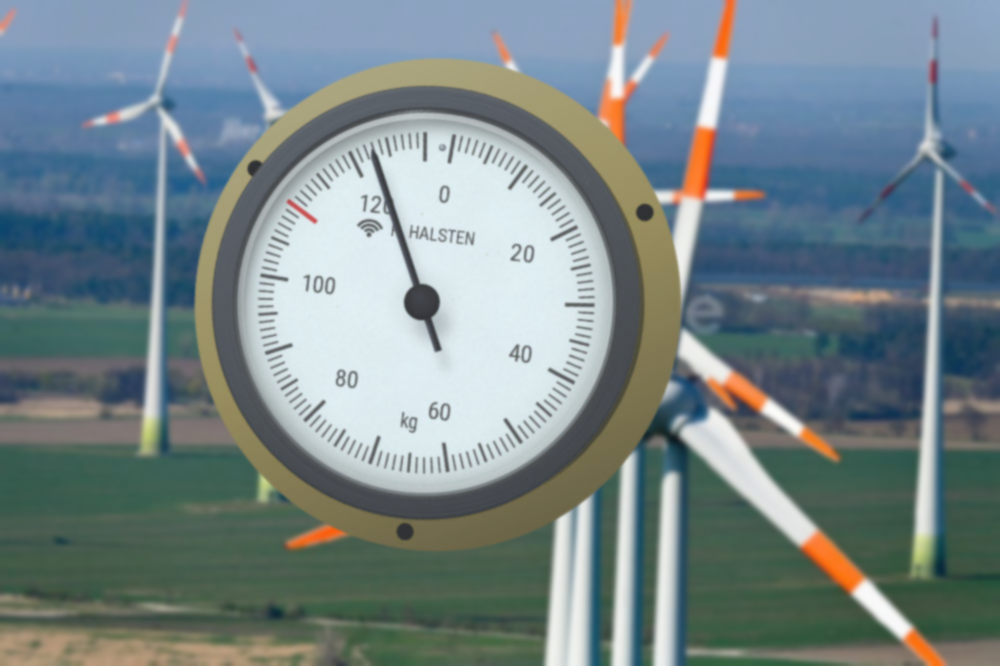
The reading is 123; kg
